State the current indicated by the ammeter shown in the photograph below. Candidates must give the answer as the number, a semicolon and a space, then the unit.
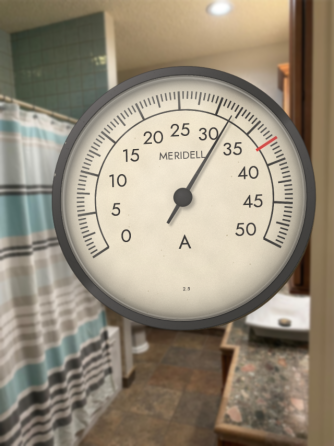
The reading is 32; A
